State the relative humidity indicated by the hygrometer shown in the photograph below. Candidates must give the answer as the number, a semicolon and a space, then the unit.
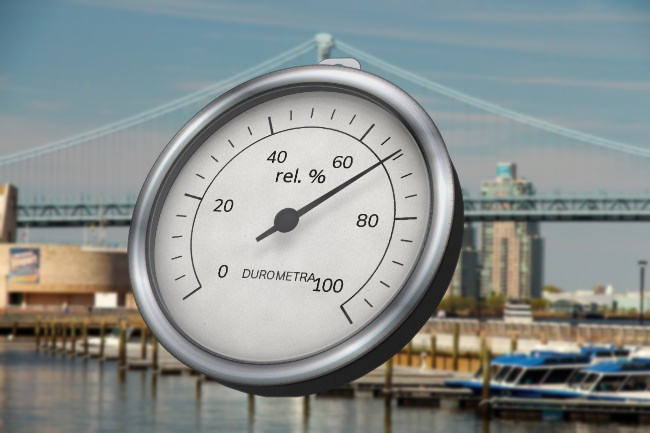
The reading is 68; %
